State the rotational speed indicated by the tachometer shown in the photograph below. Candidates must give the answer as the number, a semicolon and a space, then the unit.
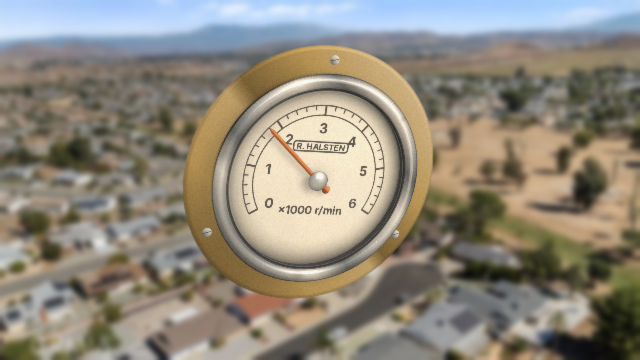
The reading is 1800; rpm
